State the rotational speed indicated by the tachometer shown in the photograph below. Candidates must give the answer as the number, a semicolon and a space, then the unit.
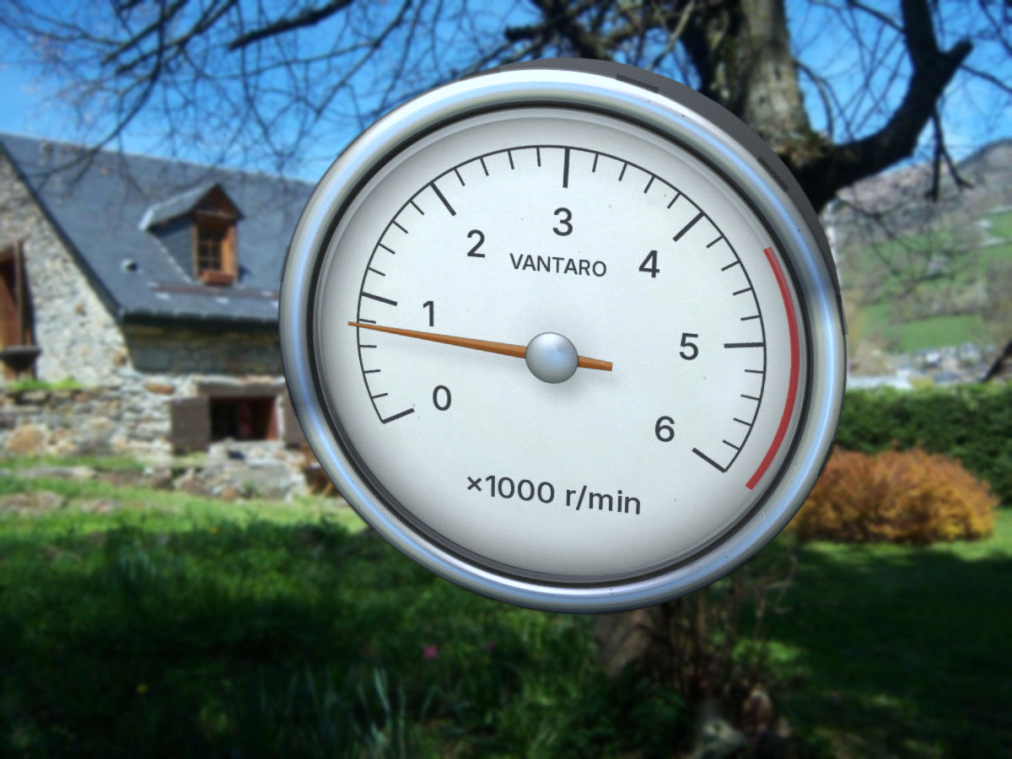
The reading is 800; rpm
